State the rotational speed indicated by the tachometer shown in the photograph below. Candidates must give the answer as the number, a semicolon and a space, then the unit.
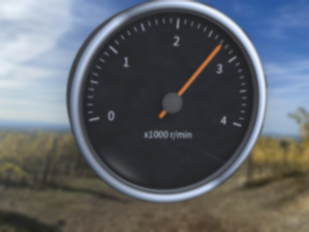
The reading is 2700; rpm
